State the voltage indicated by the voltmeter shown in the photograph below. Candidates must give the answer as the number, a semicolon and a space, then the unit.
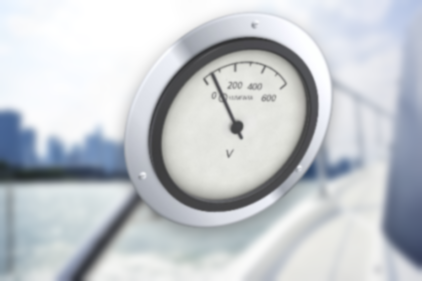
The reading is 50; V
